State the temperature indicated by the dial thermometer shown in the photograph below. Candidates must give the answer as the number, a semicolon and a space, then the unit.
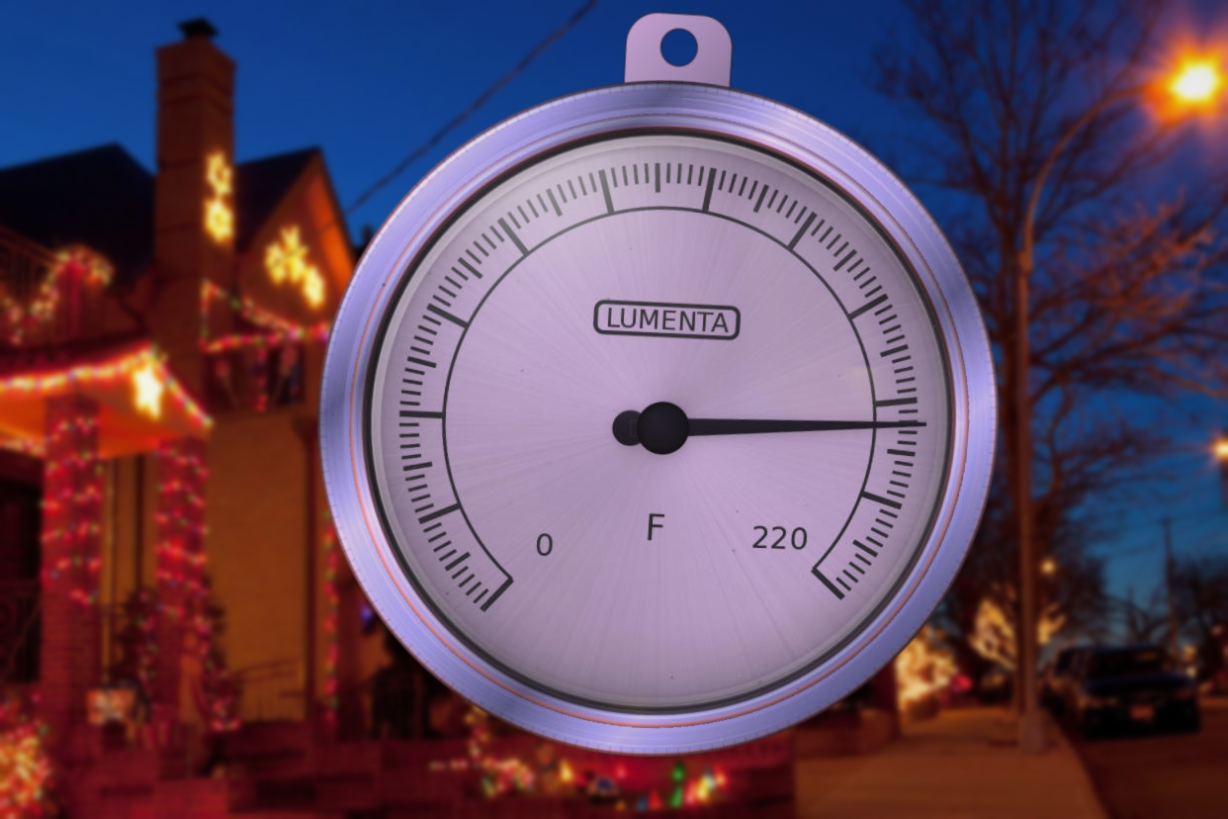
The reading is 184; °F
